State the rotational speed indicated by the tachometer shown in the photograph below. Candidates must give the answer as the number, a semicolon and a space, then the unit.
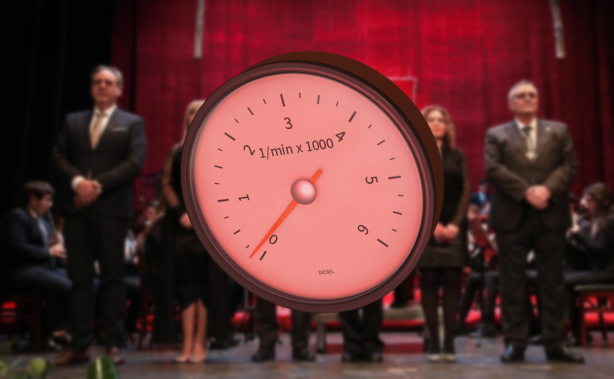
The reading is 125; rpm
